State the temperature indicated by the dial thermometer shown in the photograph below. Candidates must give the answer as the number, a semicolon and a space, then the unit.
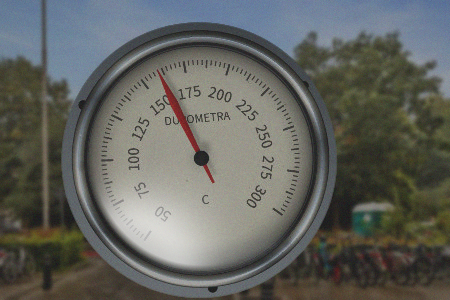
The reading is 160; °C
